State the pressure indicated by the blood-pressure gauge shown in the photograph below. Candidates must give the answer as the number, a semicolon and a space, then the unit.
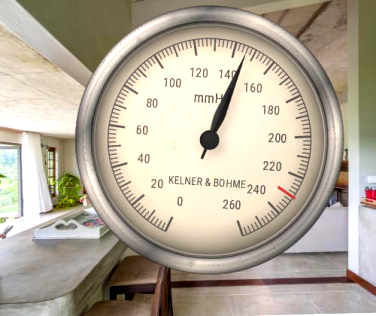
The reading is 146; mmHg
